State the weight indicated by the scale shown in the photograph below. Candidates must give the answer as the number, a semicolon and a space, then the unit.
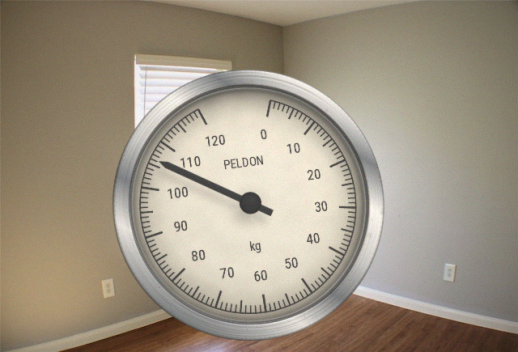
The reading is 106; kg
